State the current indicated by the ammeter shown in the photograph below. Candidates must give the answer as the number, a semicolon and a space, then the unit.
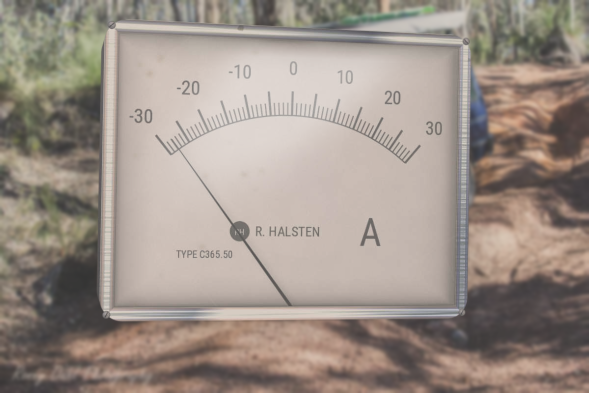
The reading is -28; A
